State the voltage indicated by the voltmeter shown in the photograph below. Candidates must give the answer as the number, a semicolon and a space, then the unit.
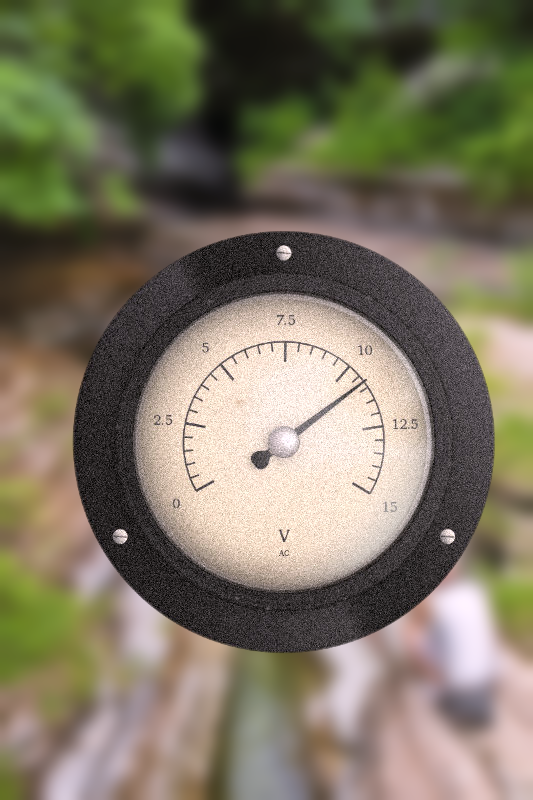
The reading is 10.75; V
